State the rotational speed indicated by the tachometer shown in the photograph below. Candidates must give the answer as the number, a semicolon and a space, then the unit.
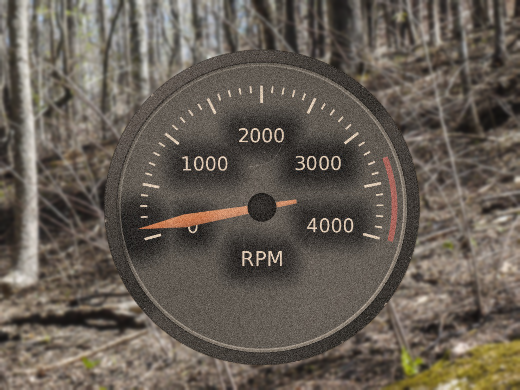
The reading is 100; rpm
